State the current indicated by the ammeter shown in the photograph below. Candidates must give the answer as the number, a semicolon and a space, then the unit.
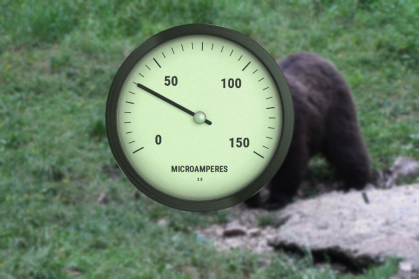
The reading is 35; µA
